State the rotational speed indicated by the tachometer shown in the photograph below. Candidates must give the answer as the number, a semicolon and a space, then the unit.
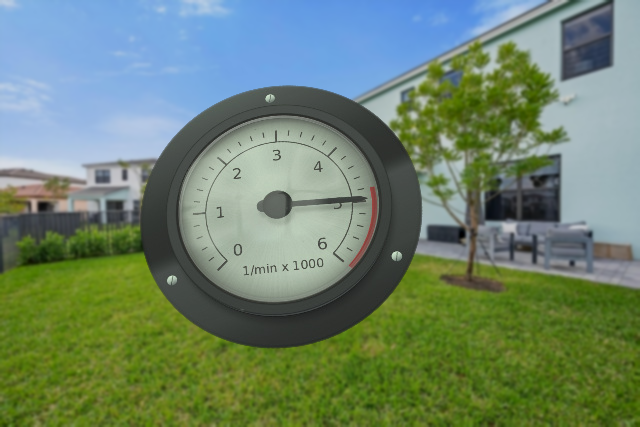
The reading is 5000; rpm
